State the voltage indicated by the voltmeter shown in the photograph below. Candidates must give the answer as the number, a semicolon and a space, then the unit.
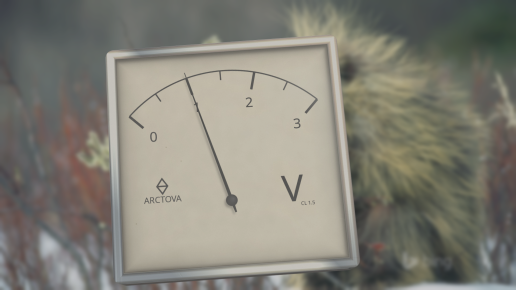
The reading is 1; V
